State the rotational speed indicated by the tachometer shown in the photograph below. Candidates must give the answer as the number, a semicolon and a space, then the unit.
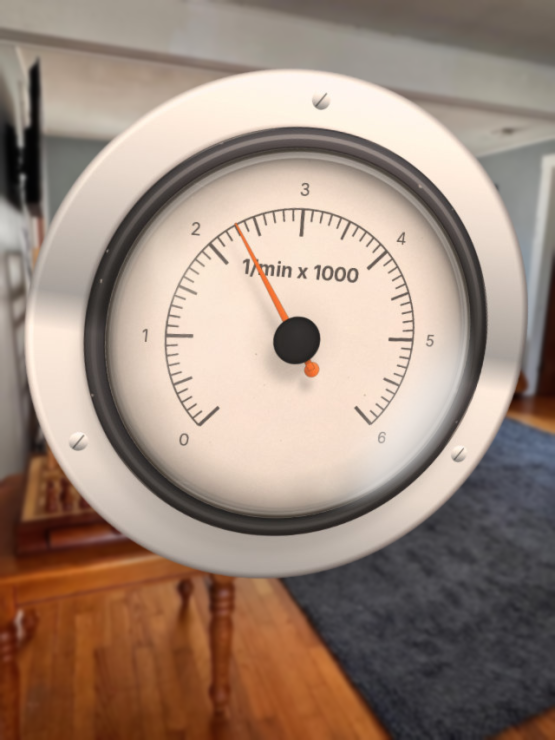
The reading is 2300; rpm
